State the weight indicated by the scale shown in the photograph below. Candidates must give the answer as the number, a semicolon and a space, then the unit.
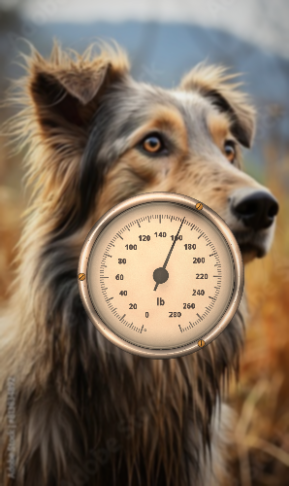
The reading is 160; lb
